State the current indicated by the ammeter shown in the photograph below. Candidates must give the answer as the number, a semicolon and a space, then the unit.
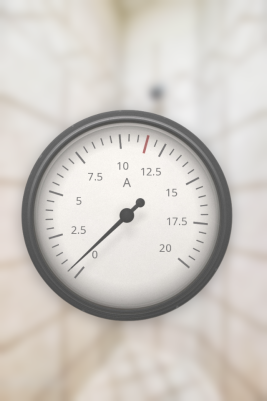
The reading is 0.5; A
